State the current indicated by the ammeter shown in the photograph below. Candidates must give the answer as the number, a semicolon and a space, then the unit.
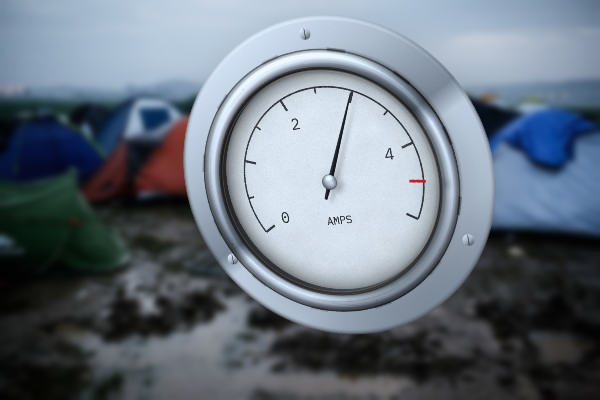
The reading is 3; A
